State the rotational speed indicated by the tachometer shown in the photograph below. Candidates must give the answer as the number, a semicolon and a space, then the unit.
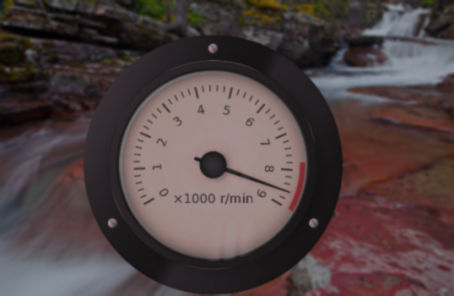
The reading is 8600; rpm
